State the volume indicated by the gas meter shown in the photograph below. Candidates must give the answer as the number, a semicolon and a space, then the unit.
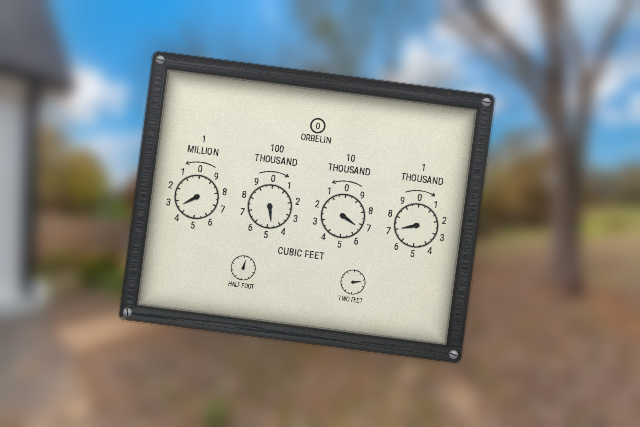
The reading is 346700; ft³
